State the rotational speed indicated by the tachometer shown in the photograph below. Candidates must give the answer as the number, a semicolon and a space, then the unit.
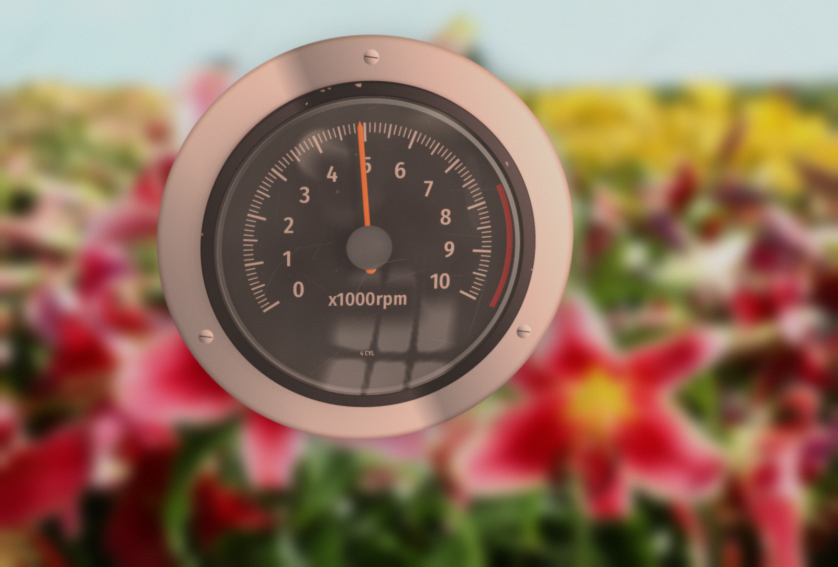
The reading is 4900; rpm
